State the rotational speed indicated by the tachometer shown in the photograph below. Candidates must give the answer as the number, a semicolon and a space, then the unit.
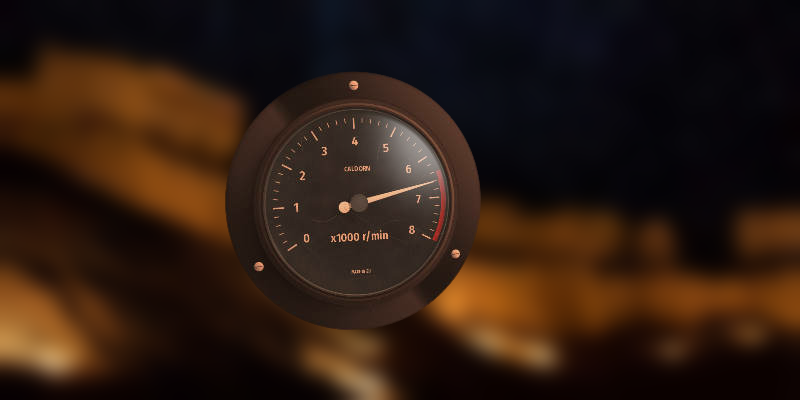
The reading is 6600; rpm
